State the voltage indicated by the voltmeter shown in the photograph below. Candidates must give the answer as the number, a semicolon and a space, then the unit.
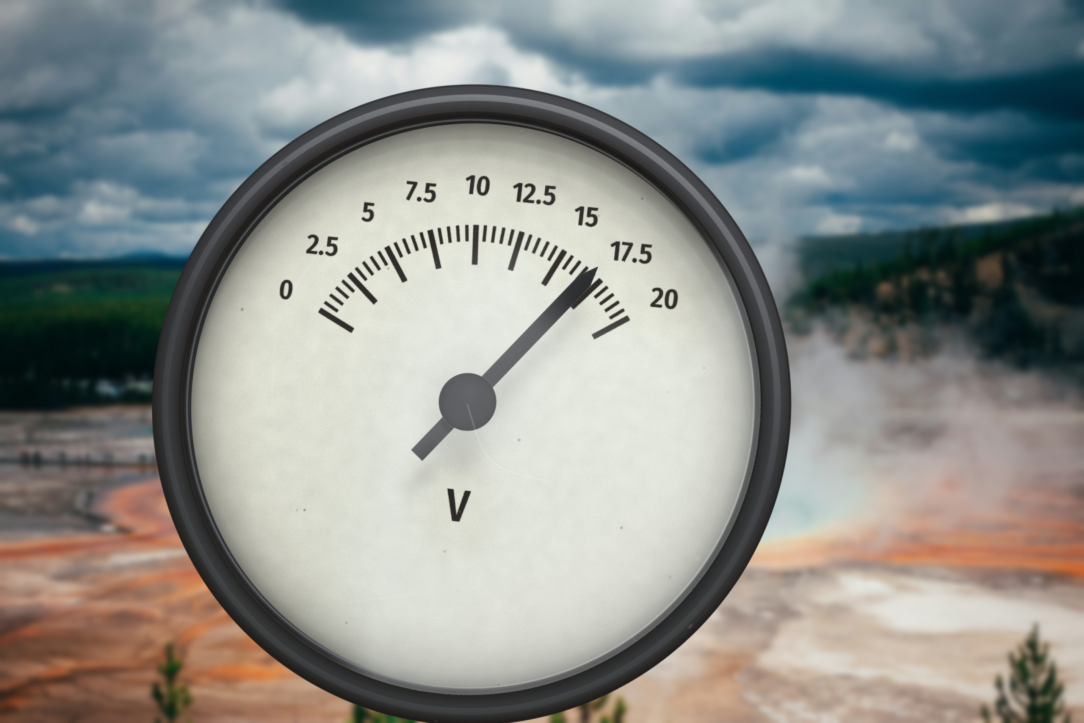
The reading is 17; V
